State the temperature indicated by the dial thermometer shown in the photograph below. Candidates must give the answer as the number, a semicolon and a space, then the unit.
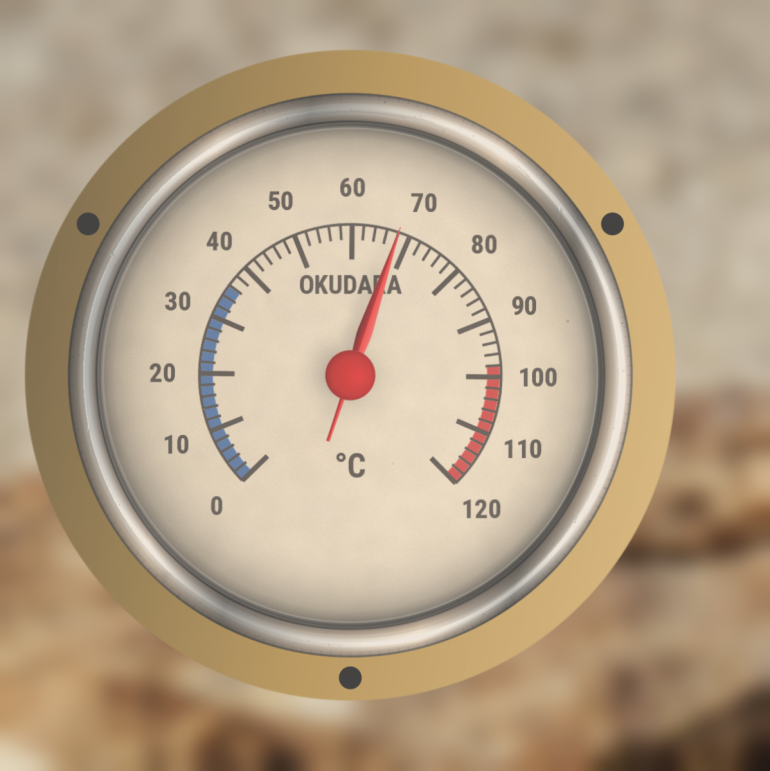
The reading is 68; °C
